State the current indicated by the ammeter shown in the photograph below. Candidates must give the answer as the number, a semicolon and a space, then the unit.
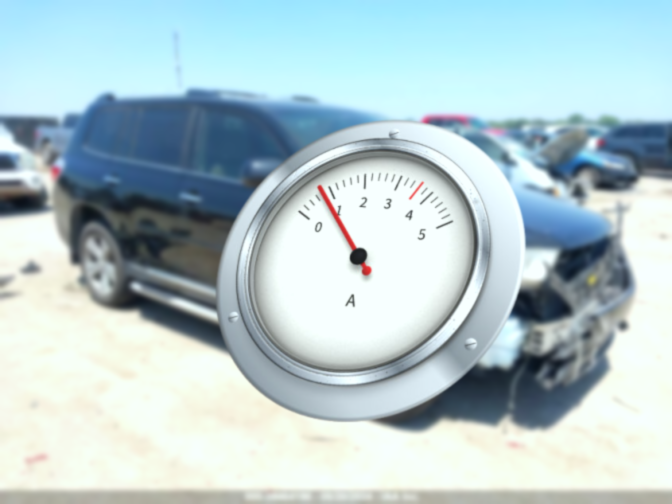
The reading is 0.8; A
